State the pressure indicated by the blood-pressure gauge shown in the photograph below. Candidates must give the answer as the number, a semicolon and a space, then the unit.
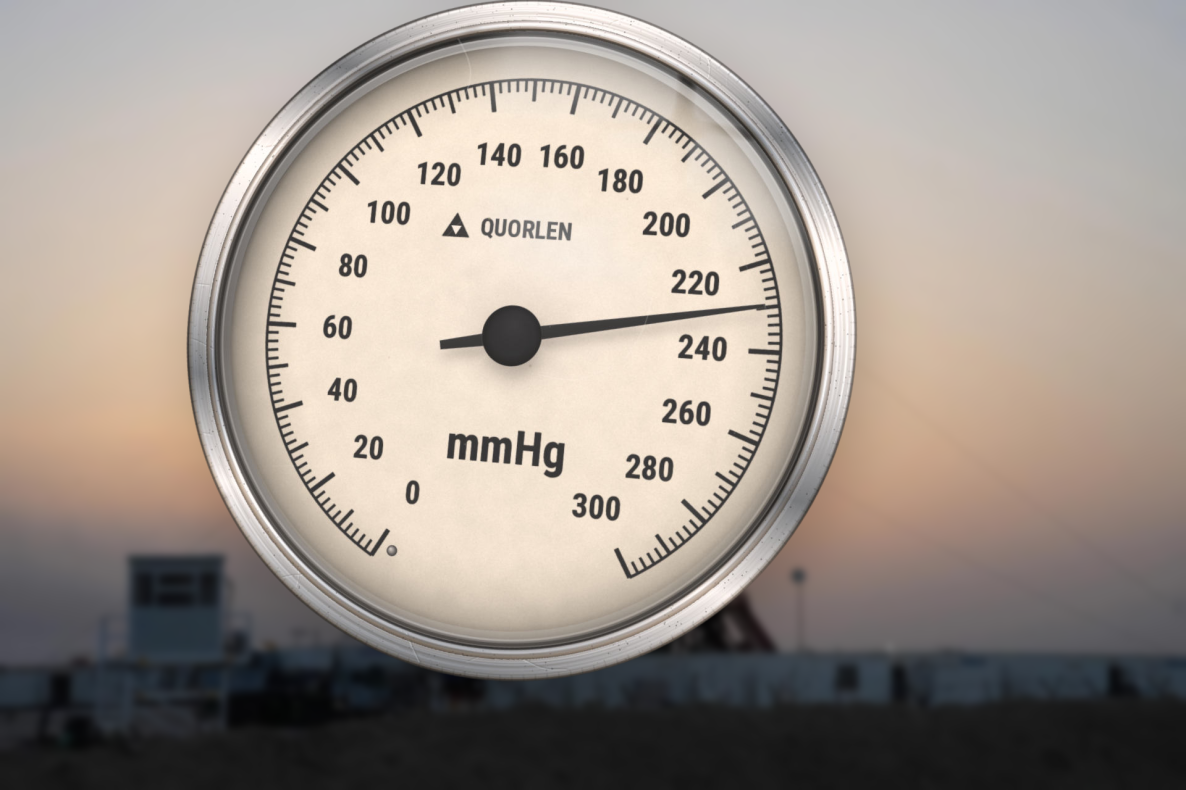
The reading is 230; mmHg
